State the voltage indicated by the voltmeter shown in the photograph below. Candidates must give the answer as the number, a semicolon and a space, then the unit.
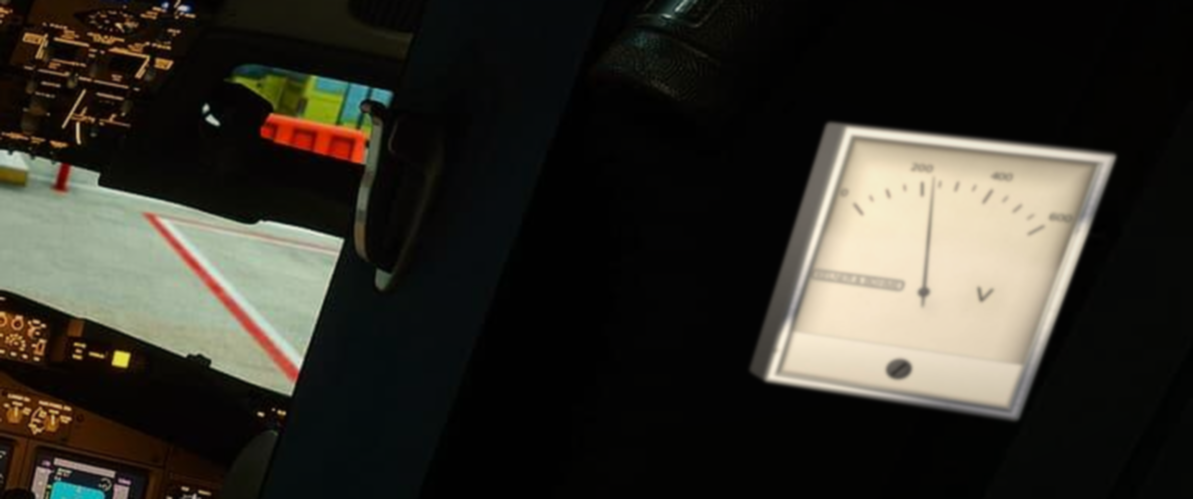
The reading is 225; V
